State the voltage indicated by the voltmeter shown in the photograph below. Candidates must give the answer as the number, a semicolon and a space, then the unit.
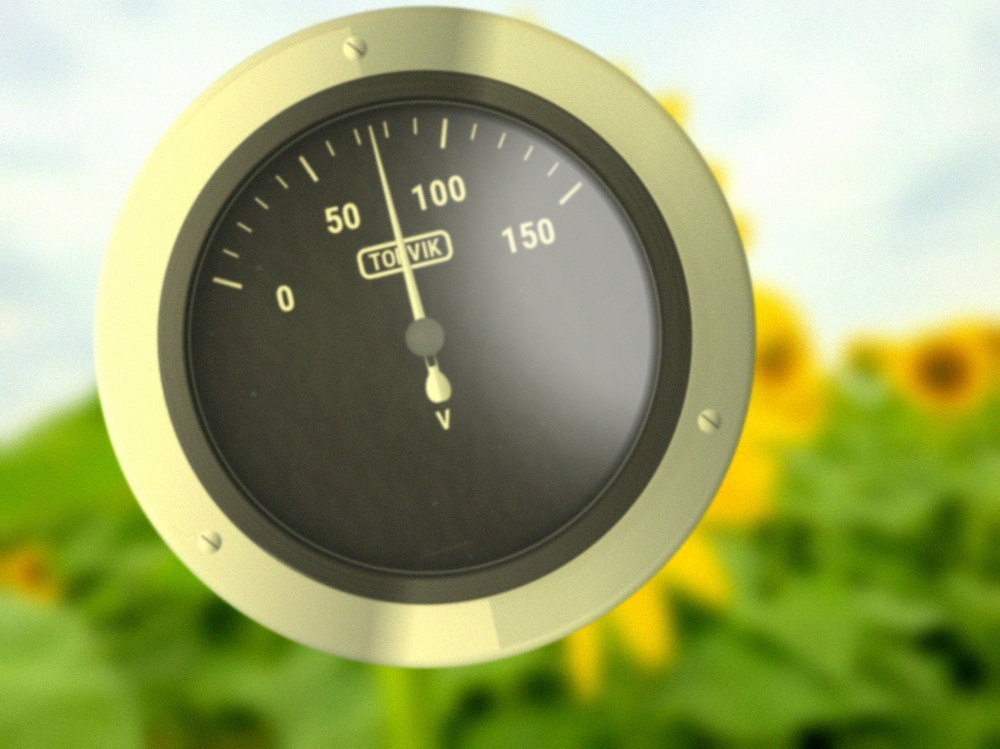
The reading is 75; V
